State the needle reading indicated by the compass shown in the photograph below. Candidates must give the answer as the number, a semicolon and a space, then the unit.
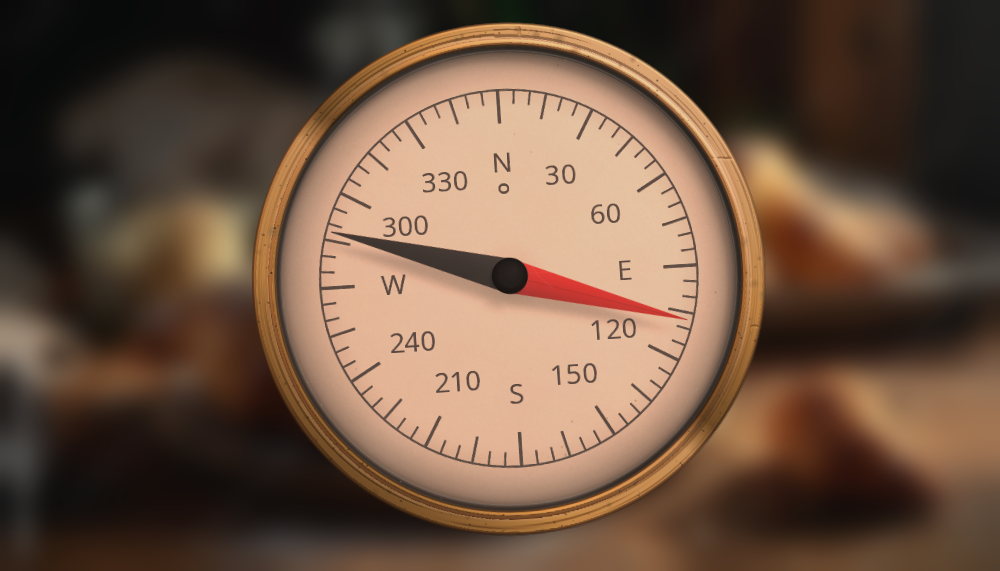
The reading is 107.5; °
